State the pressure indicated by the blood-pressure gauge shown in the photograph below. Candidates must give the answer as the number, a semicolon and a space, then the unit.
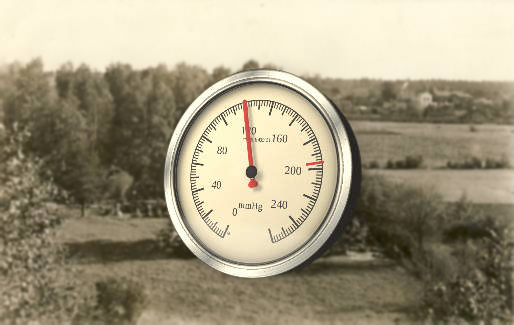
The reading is 120; mmHg
